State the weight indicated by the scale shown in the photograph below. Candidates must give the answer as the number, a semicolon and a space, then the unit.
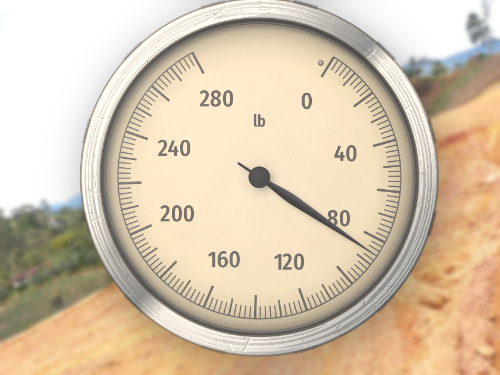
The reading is 86; lb
